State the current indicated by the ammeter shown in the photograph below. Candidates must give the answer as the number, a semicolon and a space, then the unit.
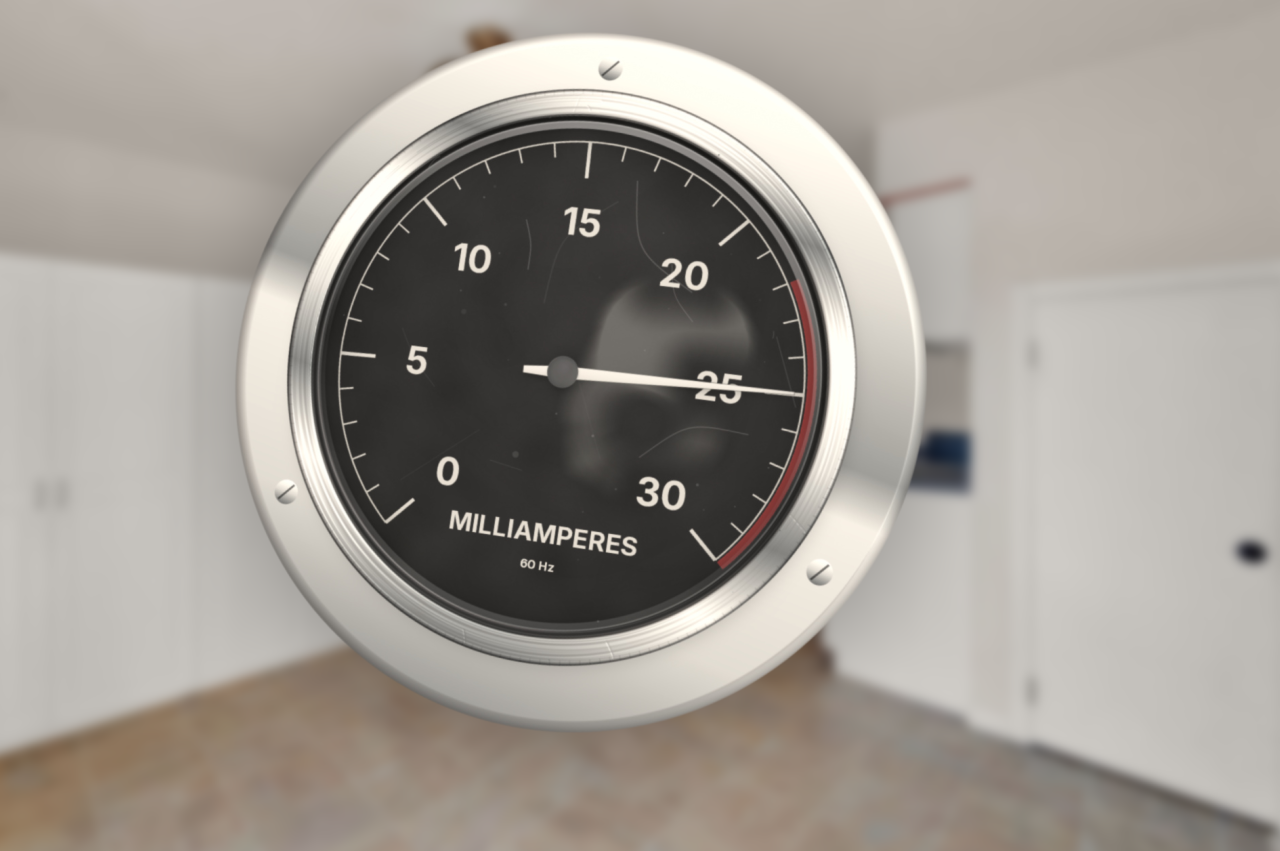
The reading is 25; mA
